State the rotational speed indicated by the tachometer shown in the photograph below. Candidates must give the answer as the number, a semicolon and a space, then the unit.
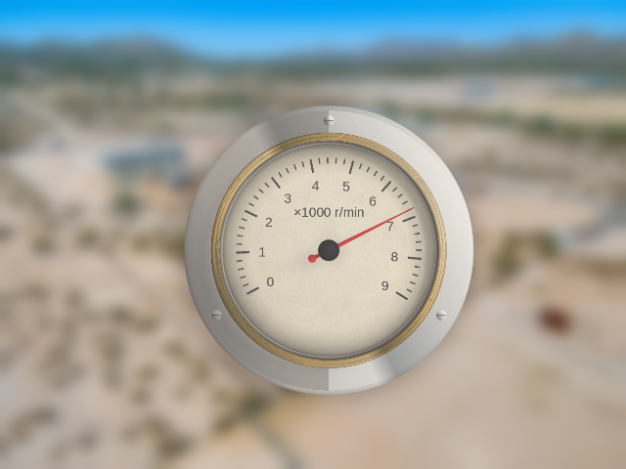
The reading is 6800; rpm
